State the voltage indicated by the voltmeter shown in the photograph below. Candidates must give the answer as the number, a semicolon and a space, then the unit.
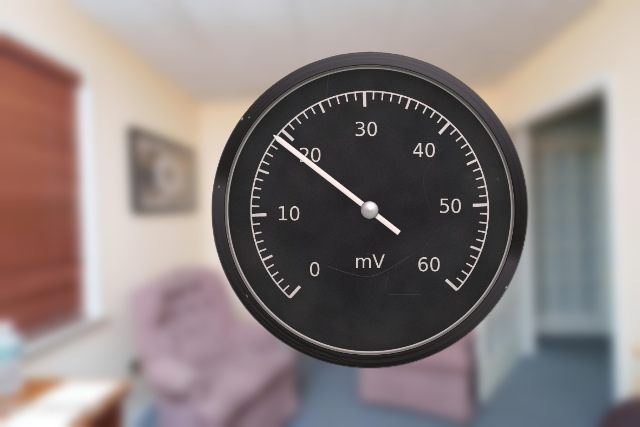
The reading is 19; mV
